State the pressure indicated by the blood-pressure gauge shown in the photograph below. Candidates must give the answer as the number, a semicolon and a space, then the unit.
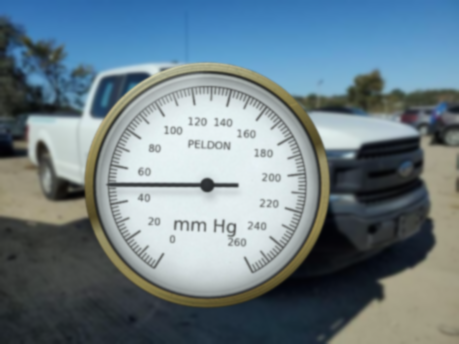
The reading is 50; mmHg
